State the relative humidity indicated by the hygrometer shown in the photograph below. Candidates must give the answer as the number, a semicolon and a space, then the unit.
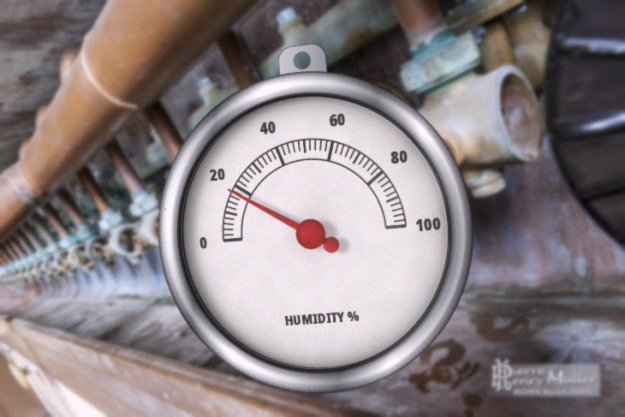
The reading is 18; %
